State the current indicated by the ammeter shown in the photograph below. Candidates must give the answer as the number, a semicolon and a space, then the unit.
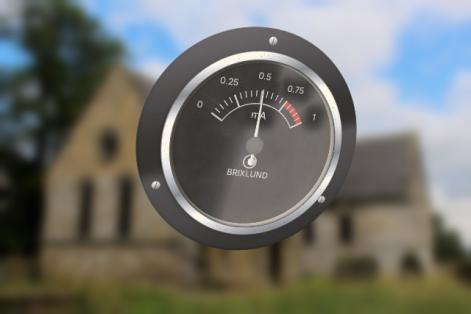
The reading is 0.5; mA
